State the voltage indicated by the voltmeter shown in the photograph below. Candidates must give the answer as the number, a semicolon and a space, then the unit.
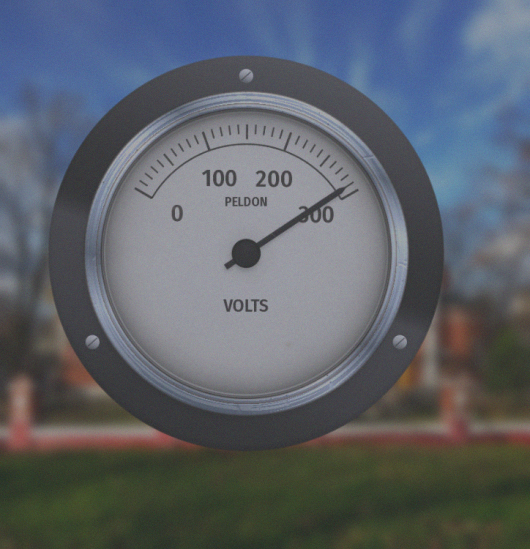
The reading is 290; V
